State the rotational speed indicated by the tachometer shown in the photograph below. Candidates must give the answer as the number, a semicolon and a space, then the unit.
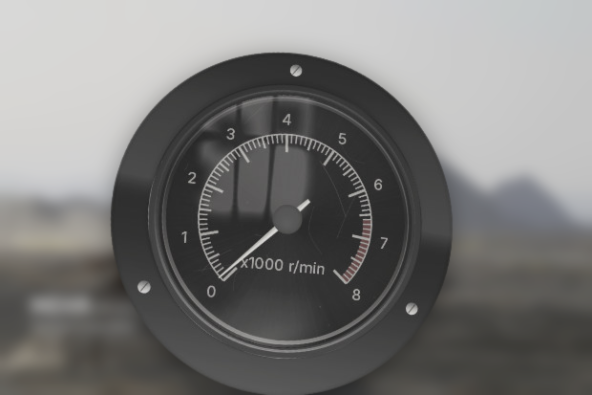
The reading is 100; rpm
